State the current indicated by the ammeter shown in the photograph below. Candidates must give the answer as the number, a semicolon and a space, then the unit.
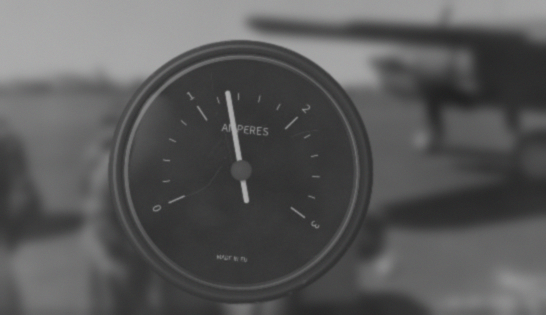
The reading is 1.3; A
